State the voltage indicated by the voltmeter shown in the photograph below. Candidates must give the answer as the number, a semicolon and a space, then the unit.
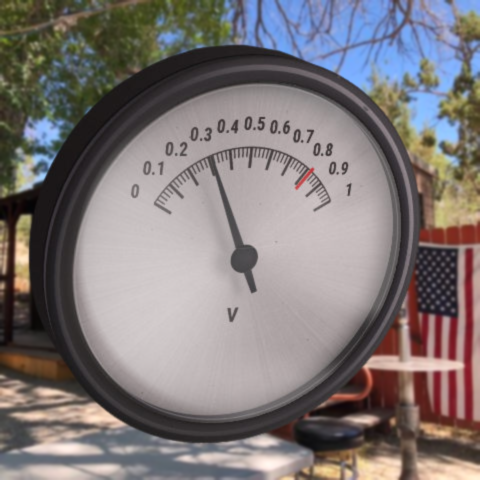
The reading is 0.3; V
